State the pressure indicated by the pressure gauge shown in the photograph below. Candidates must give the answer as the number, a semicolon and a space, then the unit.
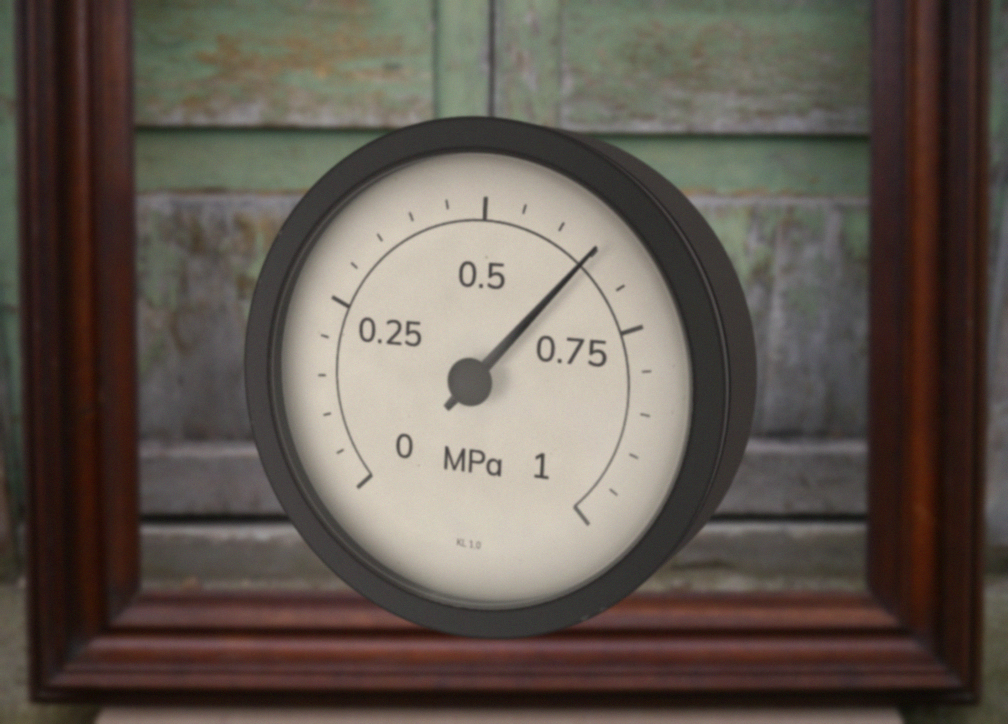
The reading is 0.65; MPa
